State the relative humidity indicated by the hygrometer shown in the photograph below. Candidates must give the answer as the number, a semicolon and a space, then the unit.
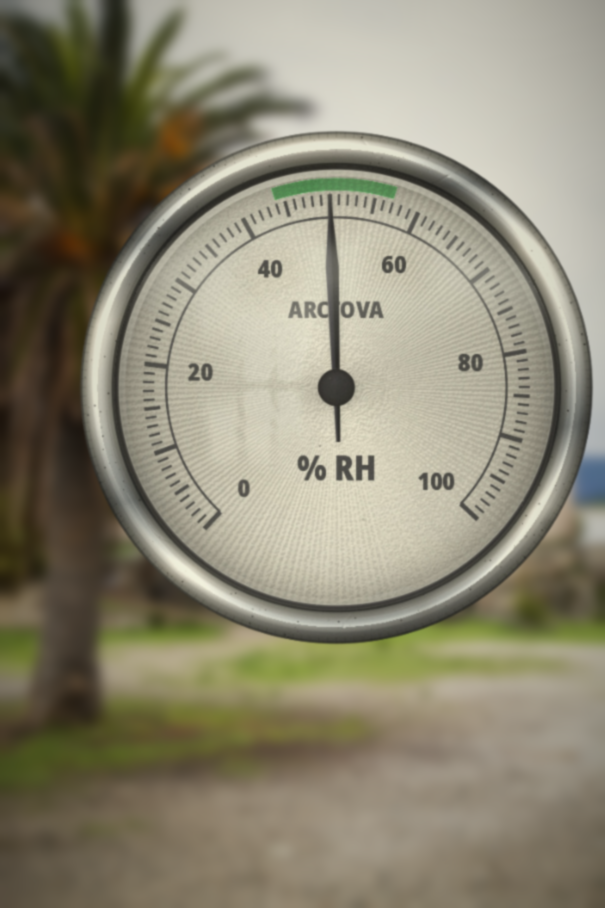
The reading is 50; %
